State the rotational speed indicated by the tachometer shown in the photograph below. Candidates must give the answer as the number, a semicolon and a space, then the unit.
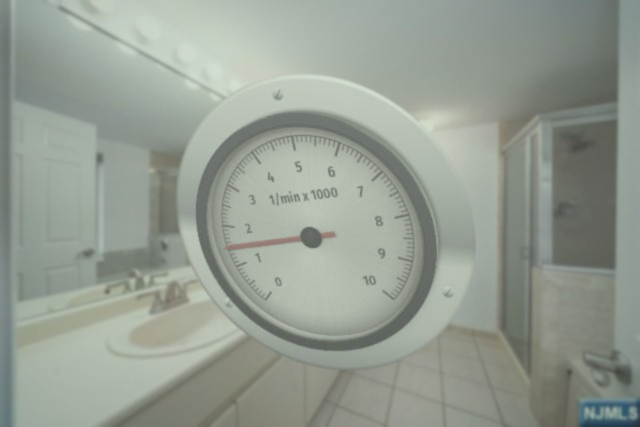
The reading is 1500; rpm
